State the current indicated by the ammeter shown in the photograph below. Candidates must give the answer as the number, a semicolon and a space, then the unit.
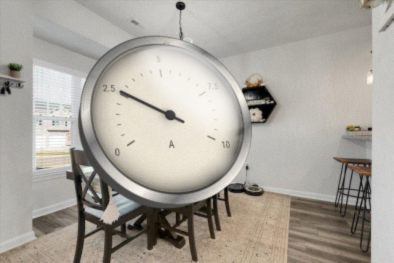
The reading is 2.5; A
